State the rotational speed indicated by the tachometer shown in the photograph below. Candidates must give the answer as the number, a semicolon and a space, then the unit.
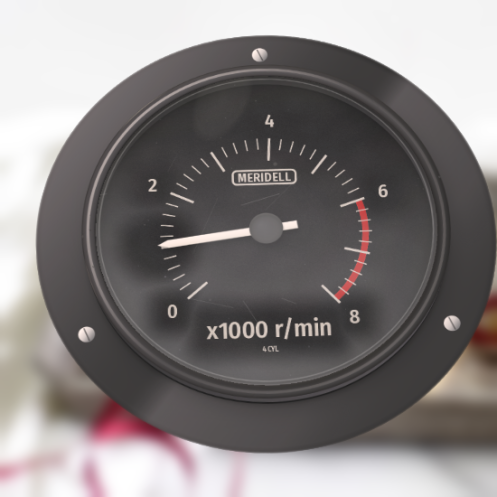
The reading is 1000; rpm
